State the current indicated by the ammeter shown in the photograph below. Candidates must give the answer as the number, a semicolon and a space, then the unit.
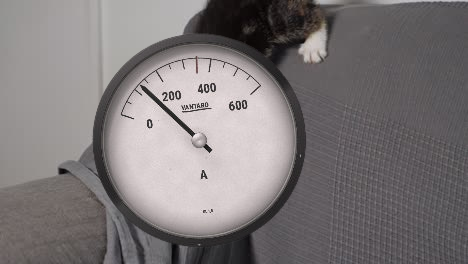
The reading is 125; A
